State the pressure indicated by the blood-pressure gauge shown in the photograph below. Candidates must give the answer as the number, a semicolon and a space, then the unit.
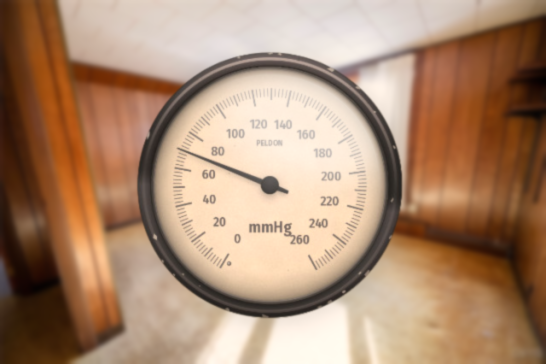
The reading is 70; mmHg
